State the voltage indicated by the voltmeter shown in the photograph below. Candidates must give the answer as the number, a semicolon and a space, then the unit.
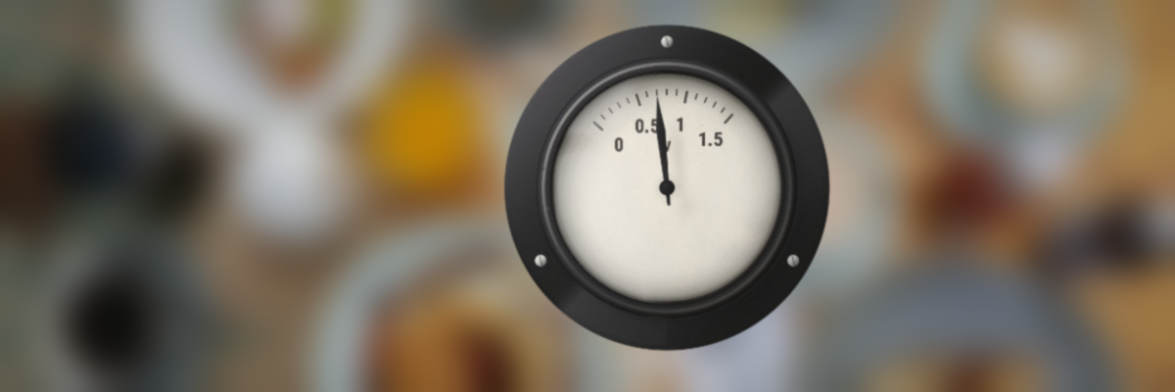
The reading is 0.7; V
